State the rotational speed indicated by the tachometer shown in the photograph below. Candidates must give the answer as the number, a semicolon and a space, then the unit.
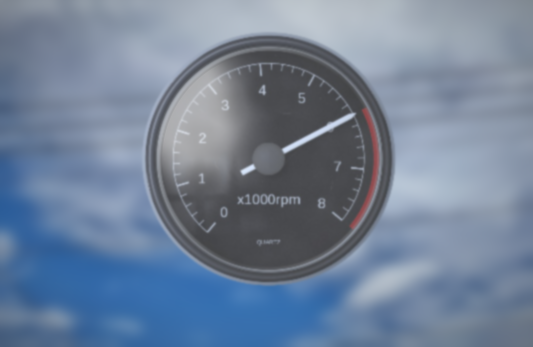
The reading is 6000; rpm
